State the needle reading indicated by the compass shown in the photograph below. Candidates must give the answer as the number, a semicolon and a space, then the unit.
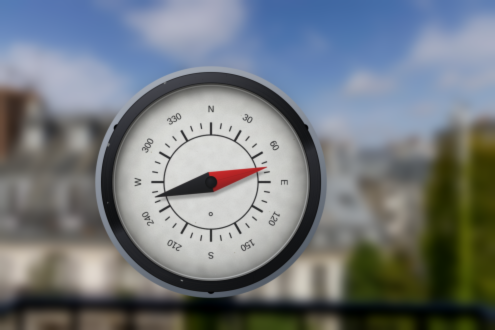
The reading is 75; °
